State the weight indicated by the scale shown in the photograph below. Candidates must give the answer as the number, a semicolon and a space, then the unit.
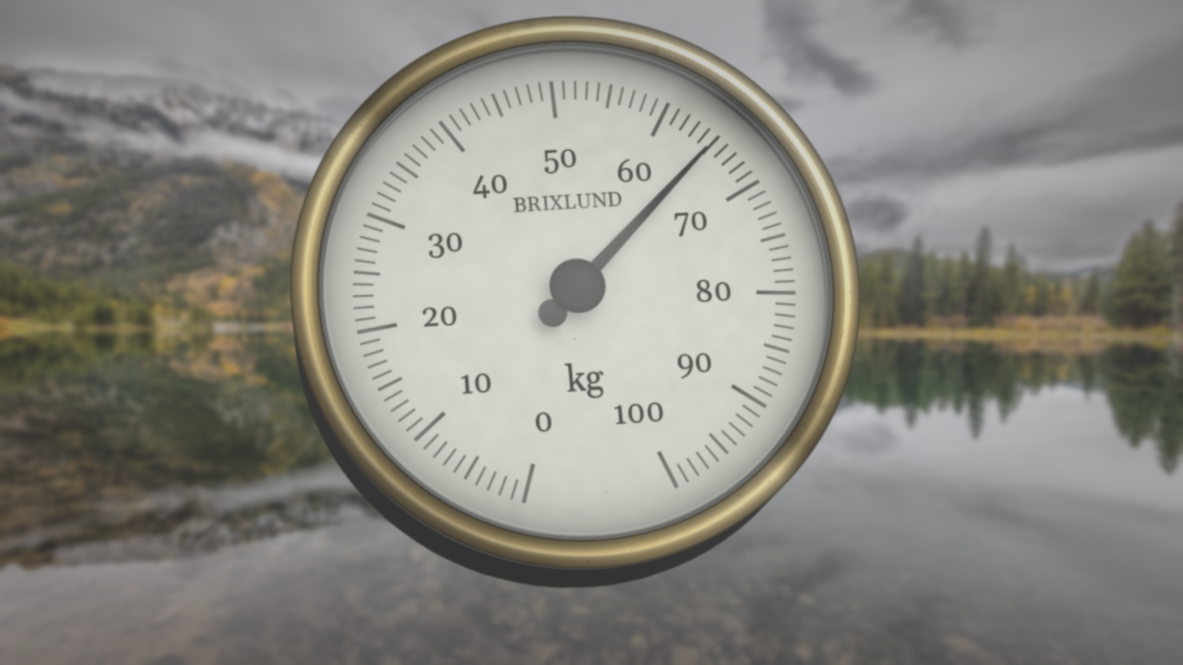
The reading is 65; kg
